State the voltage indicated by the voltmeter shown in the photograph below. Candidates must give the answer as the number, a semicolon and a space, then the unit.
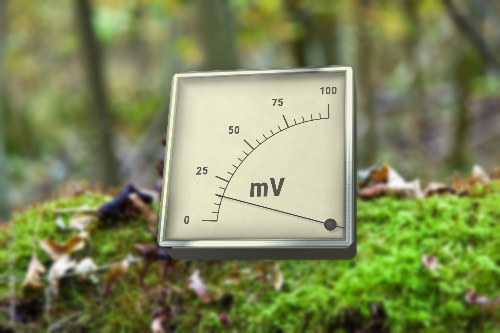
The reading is 15; mV
